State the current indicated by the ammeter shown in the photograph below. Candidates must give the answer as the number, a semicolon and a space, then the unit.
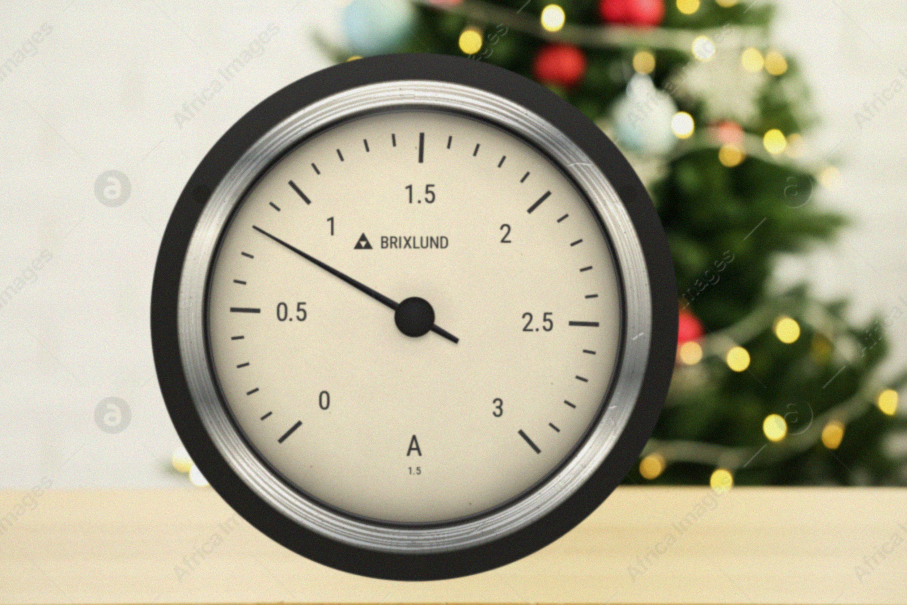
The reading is 0.8; A
